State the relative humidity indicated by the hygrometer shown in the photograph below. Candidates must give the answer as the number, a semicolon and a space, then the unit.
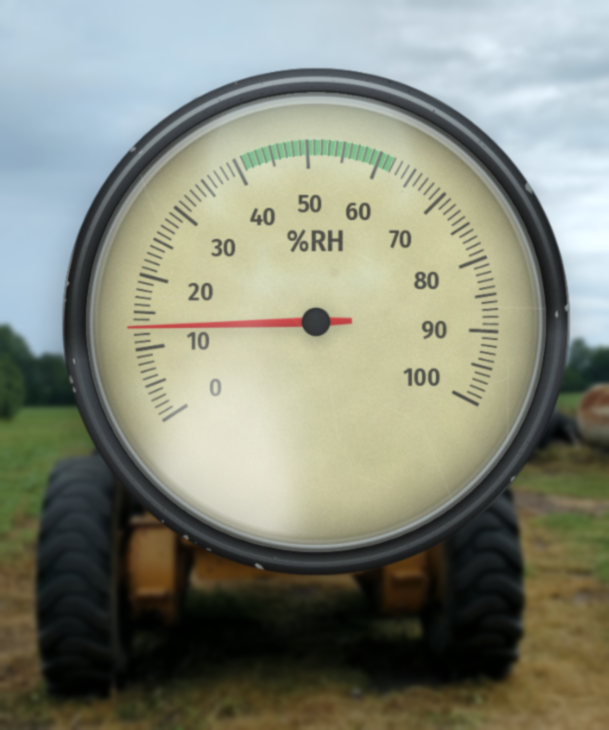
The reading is 13; %
